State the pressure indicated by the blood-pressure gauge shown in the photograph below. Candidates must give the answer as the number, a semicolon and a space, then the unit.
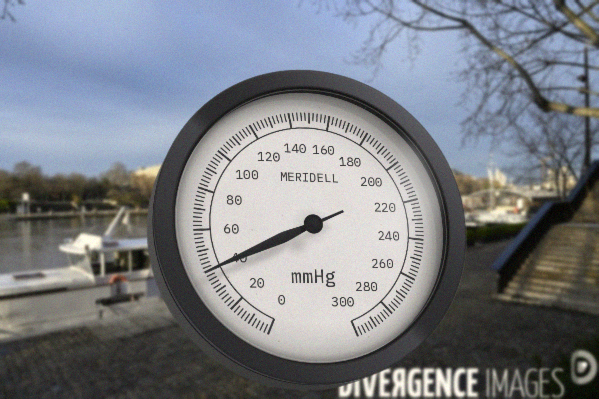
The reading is 40; mmHg
